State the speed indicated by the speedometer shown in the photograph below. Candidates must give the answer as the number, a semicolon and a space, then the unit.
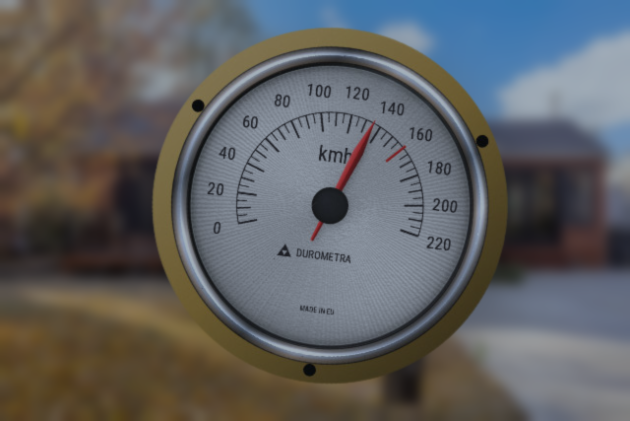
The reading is 135; km/h
